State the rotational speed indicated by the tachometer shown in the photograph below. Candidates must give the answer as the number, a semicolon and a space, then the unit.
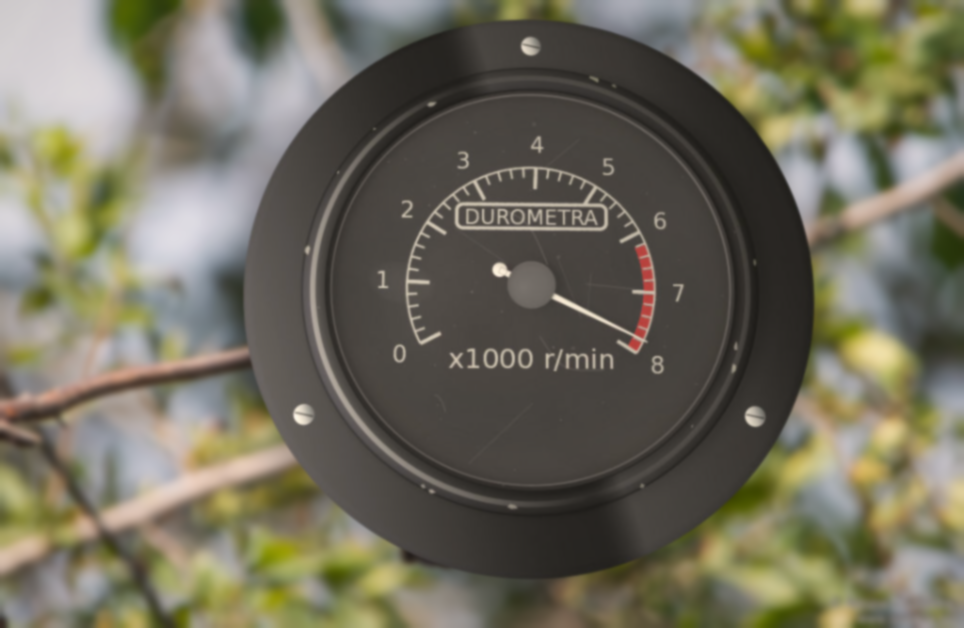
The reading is 7800; rpm
